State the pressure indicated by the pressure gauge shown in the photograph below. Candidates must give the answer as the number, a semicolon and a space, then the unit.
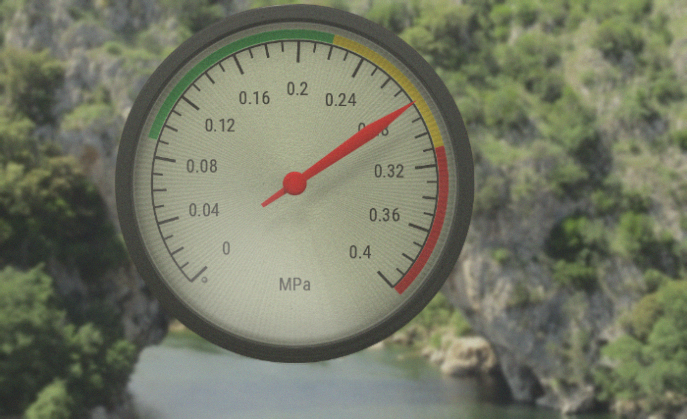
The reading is 0.28; MPa
